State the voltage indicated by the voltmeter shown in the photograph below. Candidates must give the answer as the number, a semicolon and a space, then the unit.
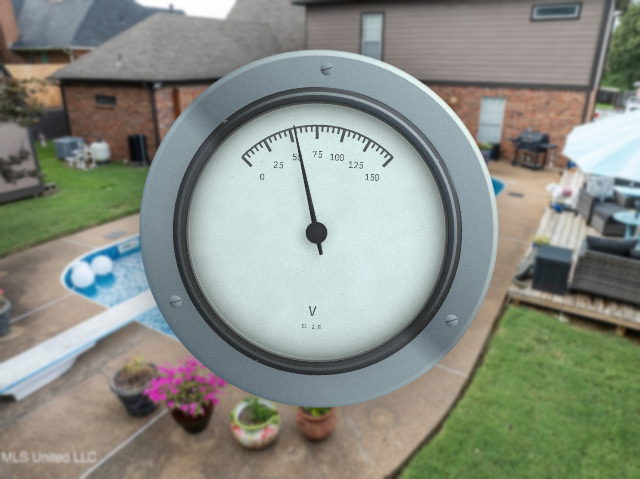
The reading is 55; V
